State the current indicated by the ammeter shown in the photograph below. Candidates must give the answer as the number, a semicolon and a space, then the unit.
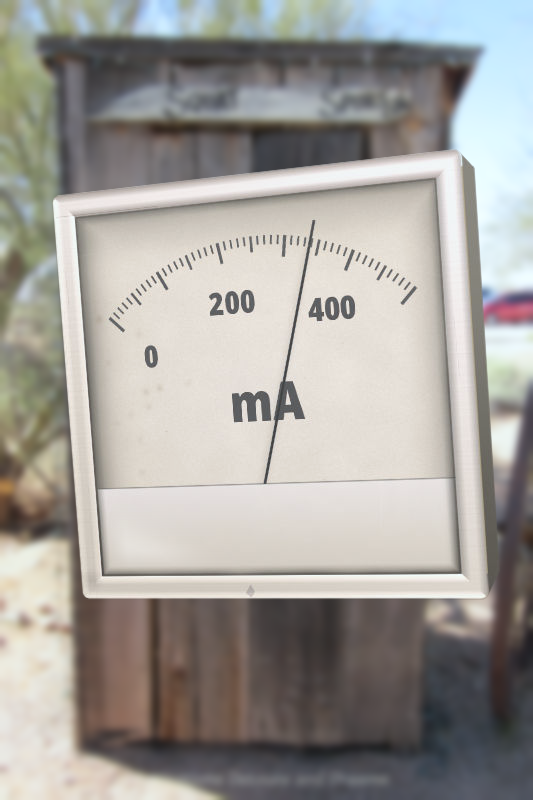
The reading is 340; mA
